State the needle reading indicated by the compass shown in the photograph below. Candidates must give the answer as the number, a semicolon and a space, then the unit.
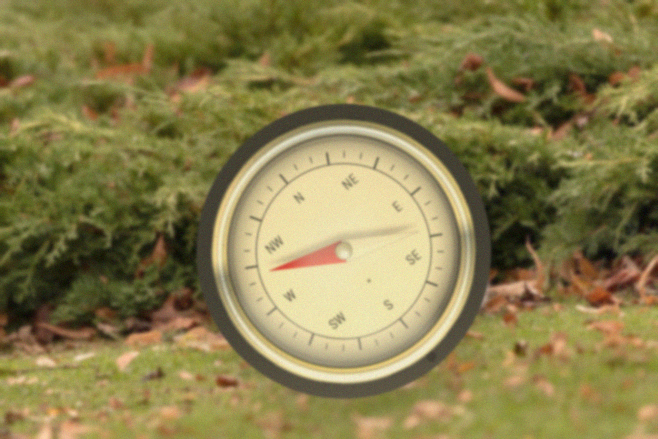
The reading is 295; °
